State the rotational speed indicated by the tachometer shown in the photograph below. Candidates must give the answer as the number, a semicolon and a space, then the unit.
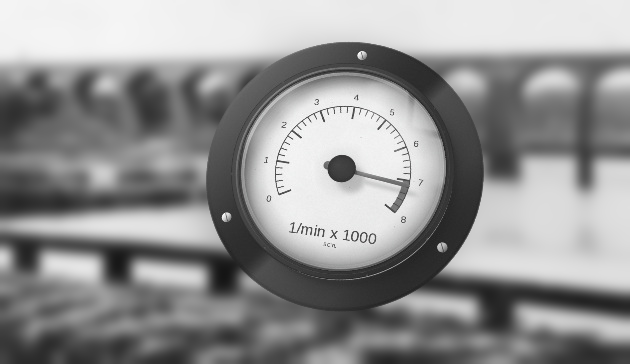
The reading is 7200; rpm
